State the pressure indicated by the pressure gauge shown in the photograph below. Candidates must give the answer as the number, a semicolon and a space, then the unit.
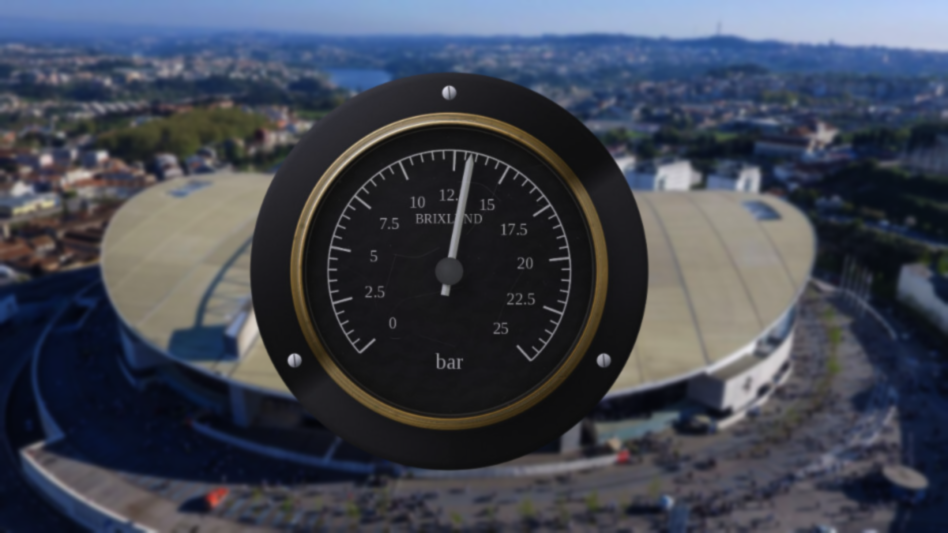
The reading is 13.25; bar
